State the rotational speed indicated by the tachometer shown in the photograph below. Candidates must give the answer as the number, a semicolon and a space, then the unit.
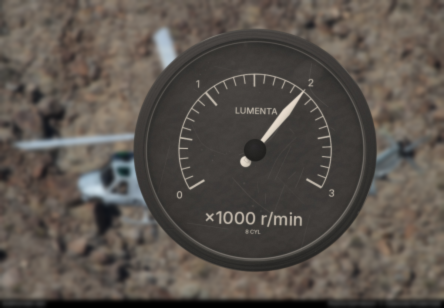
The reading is 2000; rpm
